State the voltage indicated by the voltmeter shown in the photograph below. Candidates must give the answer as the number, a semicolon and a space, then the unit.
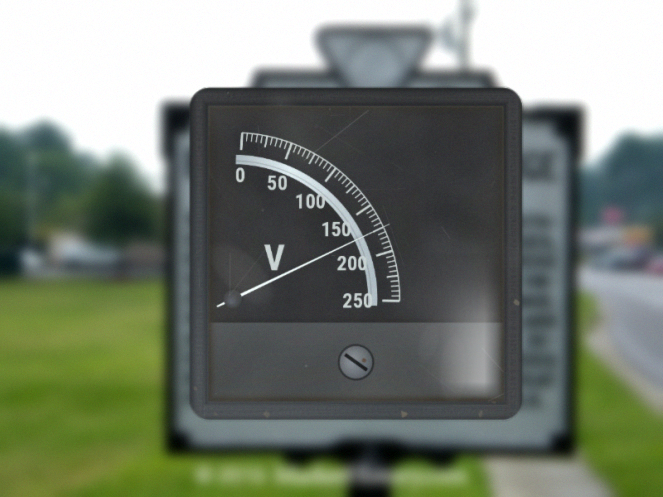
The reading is 175; V
